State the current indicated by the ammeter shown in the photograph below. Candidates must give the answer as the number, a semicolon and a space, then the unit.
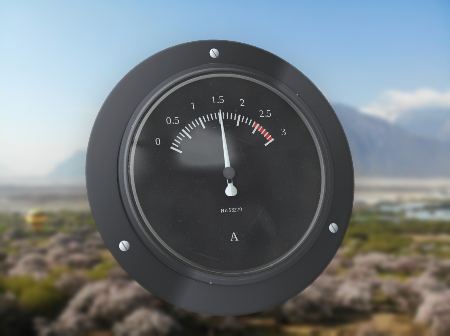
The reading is 1.5; A
